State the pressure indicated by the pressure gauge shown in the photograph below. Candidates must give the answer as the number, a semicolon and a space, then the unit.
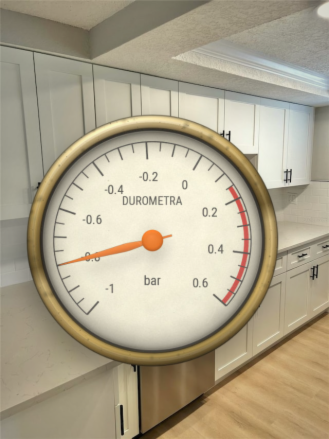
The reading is -0.8; bar
